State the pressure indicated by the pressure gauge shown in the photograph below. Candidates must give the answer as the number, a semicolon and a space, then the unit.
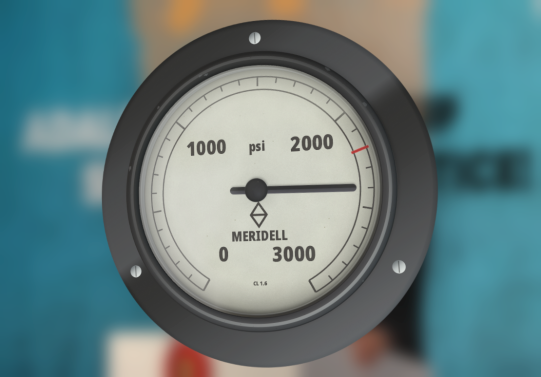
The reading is 2400; psi
